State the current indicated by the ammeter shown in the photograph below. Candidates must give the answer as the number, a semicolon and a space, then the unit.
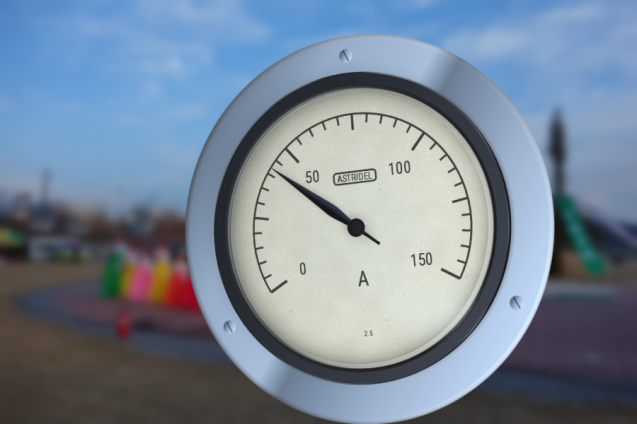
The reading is 42.5; A
